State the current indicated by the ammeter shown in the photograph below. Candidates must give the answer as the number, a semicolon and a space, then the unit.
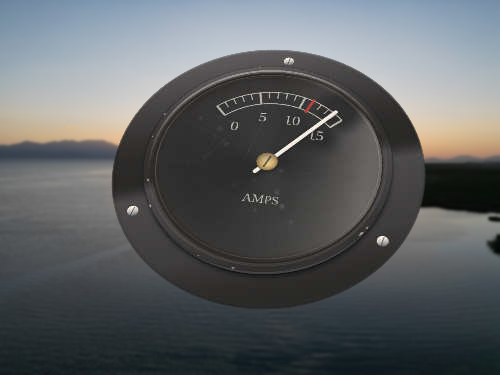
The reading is 14; A
